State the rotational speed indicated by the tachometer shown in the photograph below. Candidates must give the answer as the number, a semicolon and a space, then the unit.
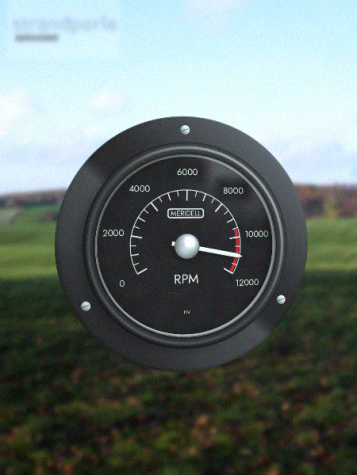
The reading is 11000; rpm
